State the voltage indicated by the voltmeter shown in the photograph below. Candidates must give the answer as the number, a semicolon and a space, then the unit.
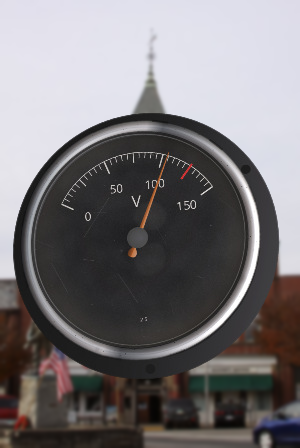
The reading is 105; V
